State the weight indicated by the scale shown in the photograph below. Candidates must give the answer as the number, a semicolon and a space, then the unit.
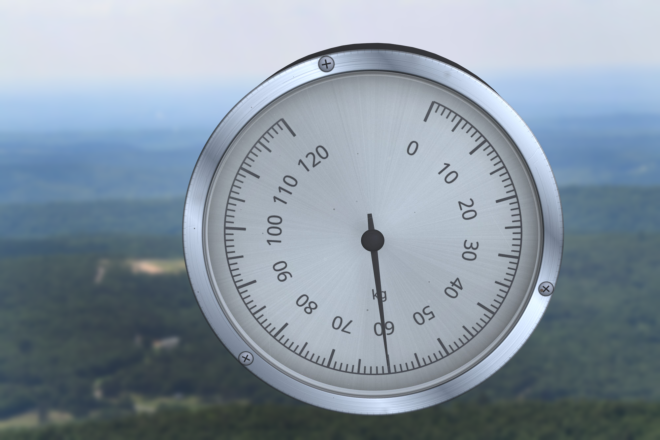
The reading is 60; kg
